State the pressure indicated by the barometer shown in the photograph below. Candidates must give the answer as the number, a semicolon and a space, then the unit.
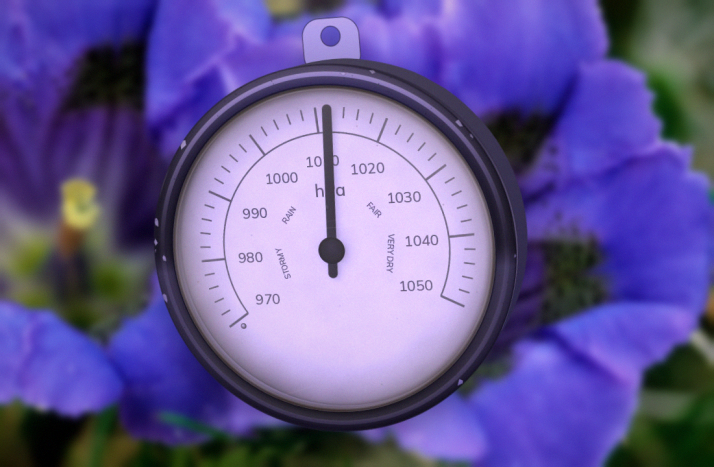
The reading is 1012; hPa
